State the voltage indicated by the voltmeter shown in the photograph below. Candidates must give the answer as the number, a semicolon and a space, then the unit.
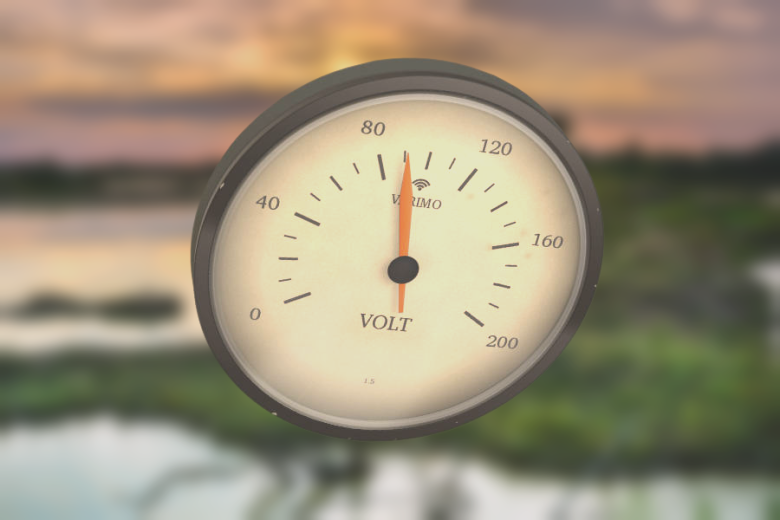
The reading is 90; V
